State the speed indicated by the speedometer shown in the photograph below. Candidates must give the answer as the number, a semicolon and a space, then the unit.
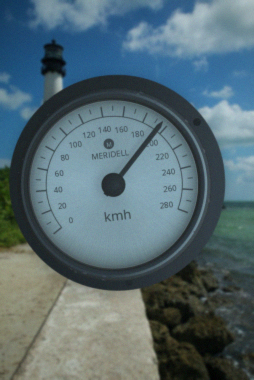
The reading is 195; km/h
